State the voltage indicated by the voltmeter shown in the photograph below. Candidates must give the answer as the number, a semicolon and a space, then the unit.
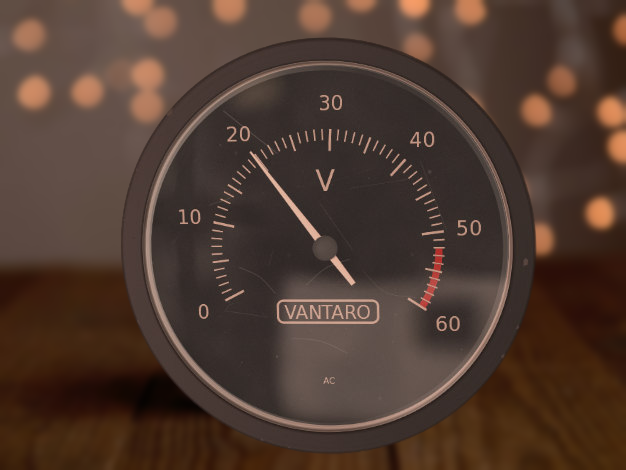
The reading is 20; V
